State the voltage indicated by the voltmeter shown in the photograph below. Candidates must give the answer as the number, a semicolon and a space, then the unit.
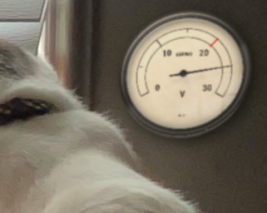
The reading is 25; V
